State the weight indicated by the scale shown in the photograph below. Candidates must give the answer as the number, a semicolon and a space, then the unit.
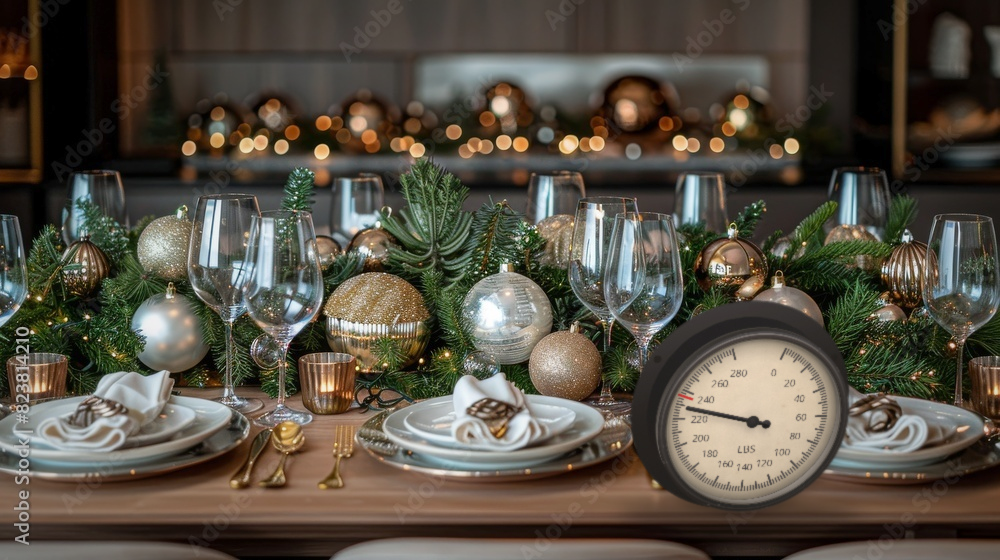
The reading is 230; lb
